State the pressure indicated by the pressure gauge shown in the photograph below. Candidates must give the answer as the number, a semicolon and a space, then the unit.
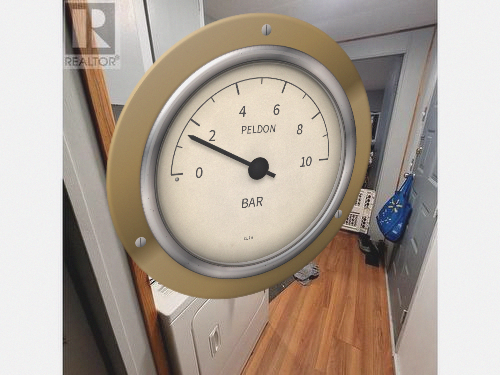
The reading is 1.5; bar
